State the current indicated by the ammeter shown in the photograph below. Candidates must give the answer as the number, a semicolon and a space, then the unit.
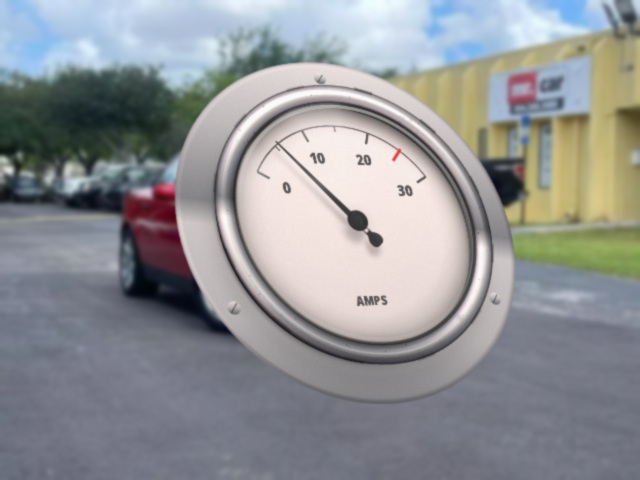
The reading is 5; A
